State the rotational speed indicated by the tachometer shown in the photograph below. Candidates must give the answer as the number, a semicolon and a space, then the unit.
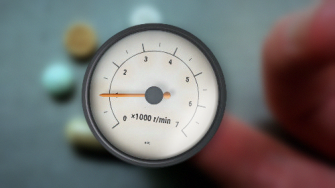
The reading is 1000; rpm
